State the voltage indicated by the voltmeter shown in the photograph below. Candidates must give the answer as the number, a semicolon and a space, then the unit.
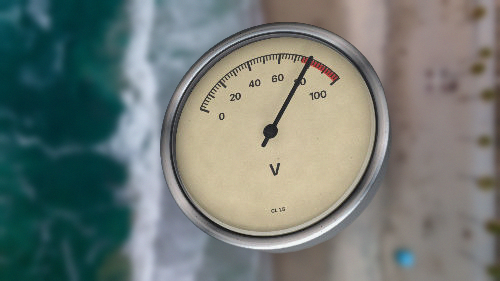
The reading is 80; V
